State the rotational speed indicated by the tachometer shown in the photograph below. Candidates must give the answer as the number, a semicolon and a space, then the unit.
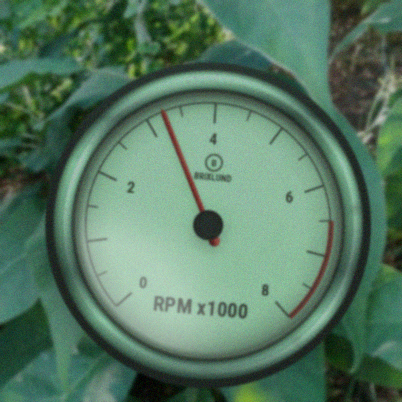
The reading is 3250; rpm
